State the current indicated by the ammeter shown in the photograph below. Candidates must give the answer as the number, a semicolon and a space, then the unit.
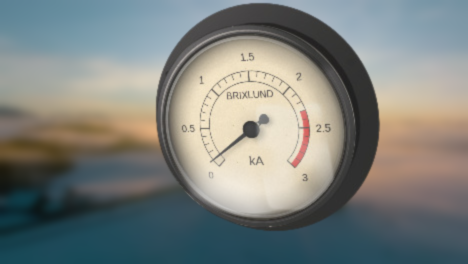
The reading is 0.1; kA
